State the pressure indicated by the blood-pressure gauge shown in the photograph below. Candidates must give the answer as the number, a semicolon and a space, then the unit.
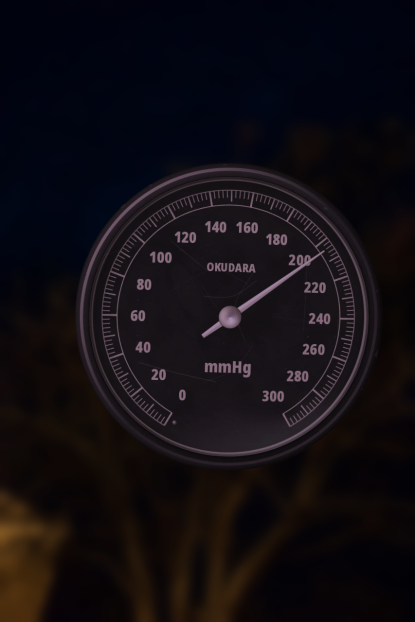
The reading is 204; mmHg
